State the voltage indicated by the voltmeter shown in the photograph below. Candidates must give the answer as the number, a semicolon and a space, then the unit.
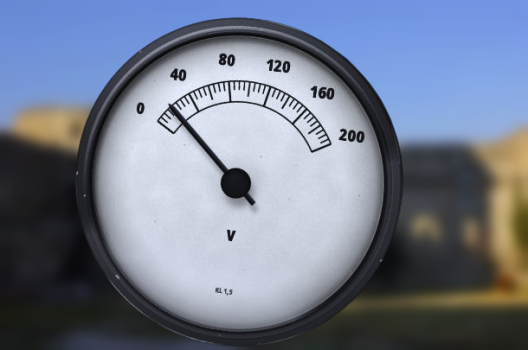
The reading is 20; V
